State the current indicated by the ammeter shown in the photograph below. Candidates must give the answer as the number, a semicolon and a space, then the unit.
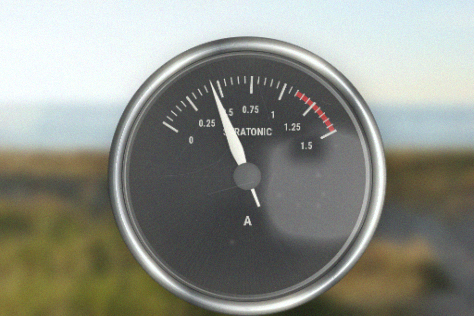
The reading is 0.45; A
